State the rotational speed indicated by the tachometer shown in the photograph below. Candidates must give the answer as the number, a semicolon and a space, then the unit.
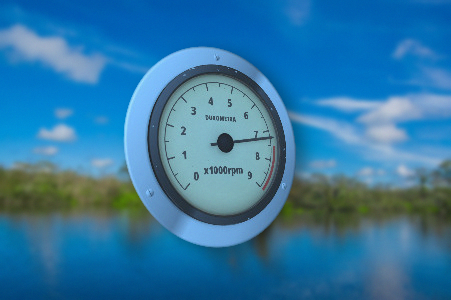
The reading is 7250; rpm
